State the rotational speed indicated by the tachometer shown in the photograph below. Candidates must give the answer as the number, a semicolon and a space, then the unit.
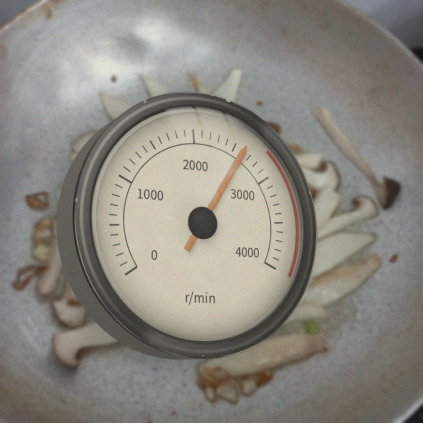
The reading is 2600; rpm
